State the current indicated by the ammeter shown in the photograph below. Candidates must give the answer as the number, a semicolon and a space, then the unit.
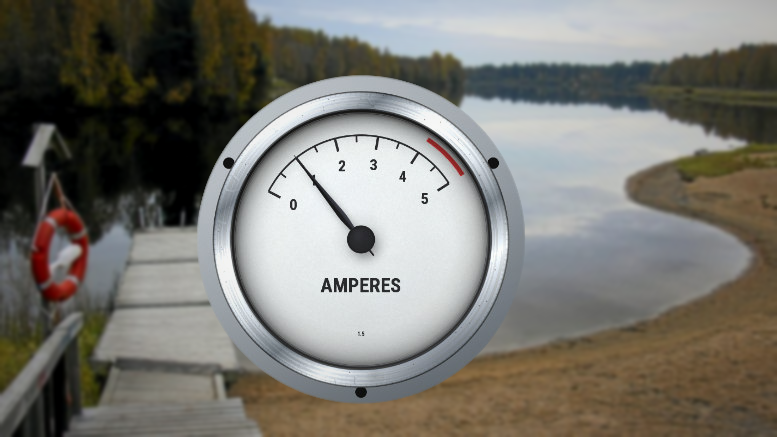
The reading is 1; A
